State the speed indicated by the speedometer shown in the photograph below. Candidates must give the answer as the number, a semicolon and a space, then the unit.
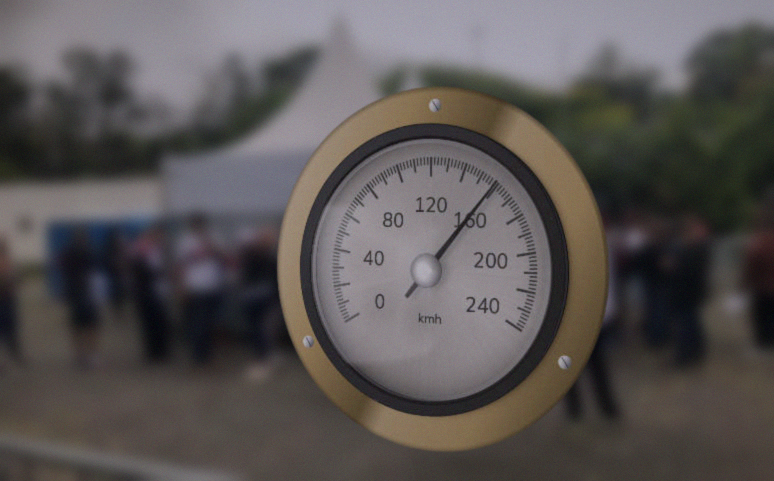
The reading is 160; km/h
